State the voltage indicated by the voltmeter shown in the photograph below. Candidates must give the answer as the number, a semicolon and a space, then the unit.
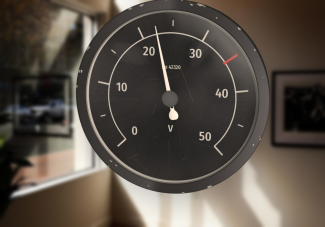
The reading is 22.5; V
